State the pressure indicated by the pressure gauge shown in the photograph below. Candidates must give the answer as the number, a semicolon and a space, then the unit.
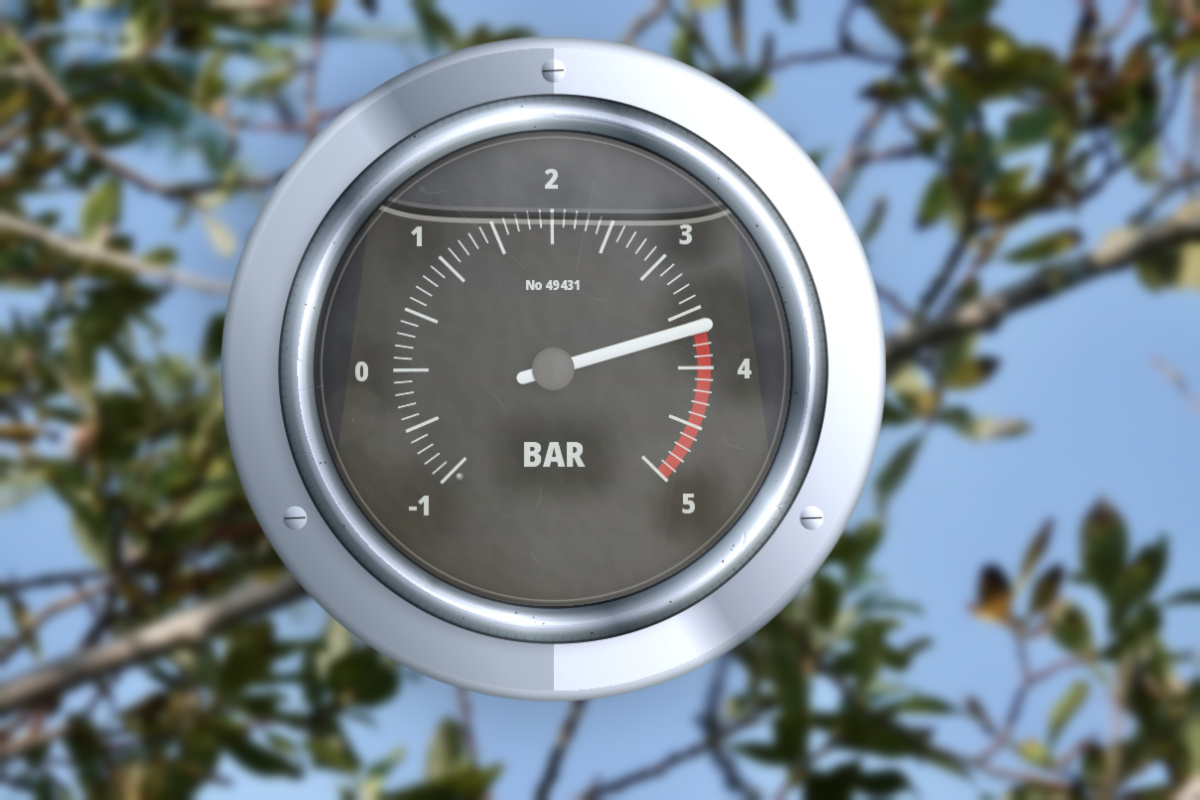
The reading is 3.65; bar
